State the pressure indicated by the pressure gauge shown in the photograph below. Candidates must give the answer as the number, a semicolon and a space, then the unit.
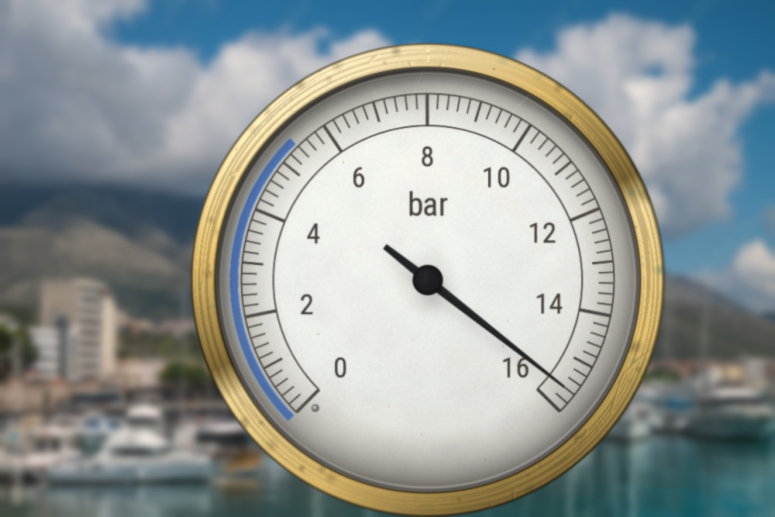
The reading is 15.6; bar
